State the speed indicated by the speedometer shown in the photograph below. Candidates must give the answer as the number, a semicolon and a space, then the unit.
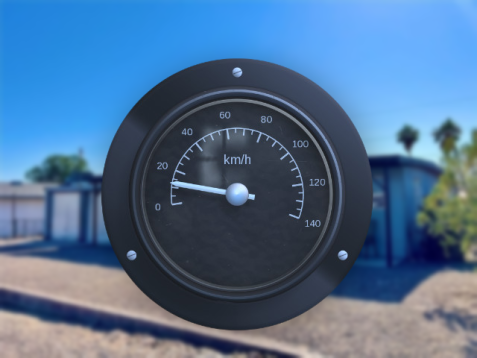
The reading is 12.5; km/h
